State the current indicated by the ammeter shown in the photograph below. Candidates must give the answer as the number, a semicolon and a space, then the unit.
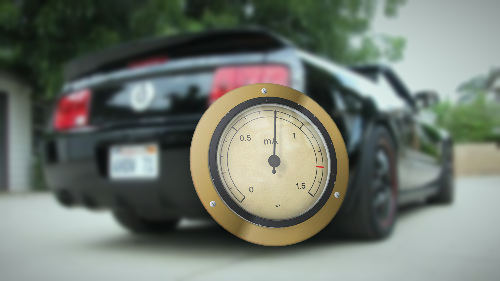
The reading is 0.8; mA
